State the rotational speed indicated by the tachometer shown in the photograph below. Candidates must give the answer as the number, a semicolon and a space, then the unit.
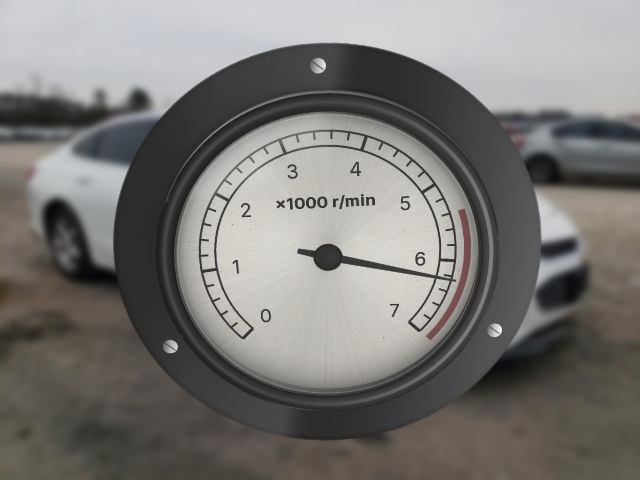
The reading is 6200; rpm
